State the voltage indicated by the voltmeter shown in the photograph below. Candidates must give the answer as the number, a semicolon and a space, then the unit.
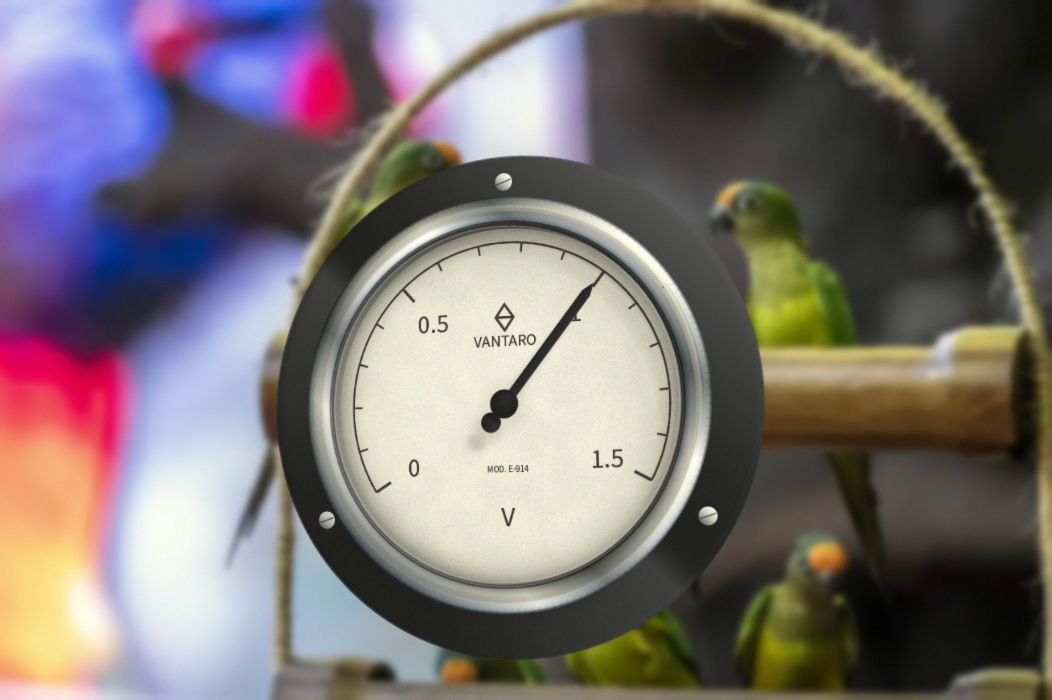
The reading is 1; V
